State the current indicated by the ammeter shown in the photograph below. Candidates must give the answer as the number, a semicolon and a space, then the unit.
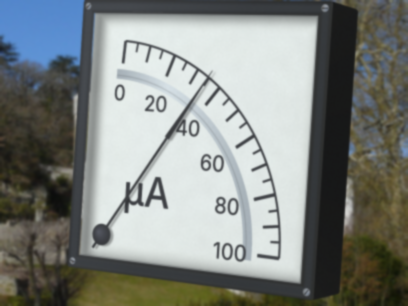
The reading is 35; µA
